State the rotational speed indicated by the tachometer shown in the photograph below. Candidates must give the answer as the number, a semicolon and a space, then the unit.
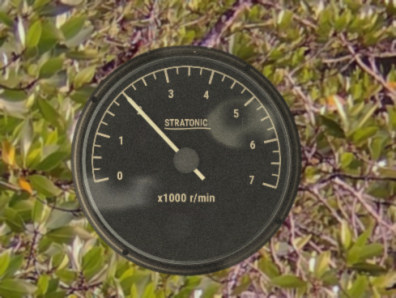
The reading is 2000; rpm
